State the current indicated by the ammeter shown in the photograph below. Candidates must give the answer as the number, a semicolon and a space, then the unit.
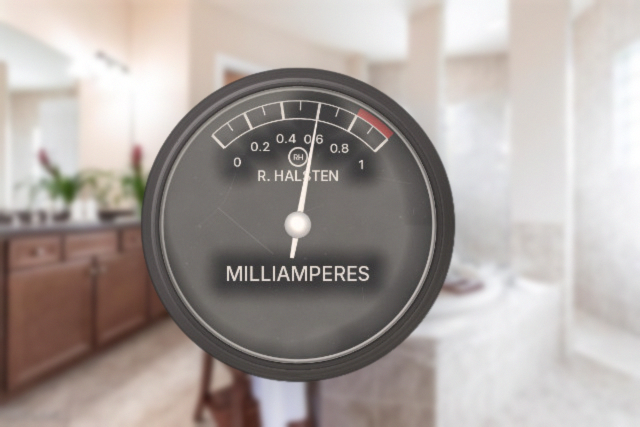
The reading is 0.6; mA
